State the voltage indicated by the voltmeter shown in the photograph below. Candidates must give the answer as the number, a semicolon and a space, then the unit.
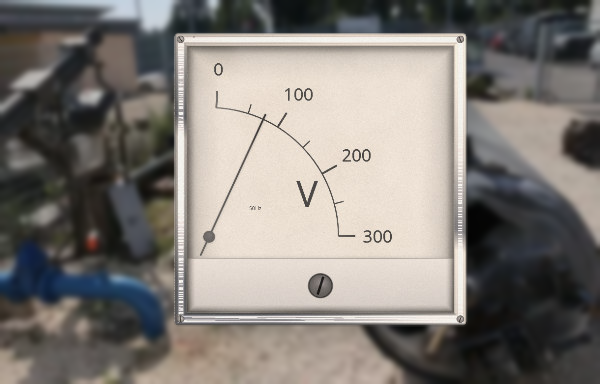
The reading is 75; V
